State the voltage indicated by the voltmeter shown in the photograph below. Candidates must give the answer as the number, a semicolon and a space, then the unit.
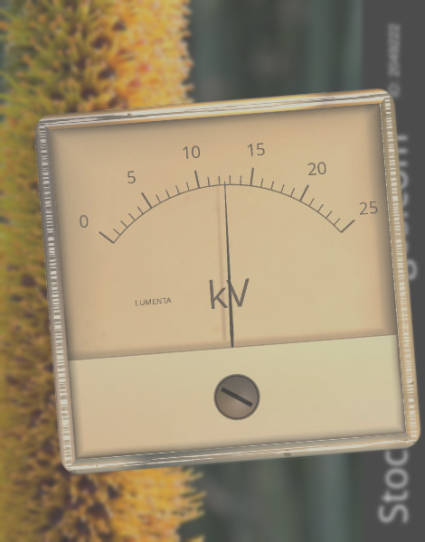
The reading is 12.5; kV
